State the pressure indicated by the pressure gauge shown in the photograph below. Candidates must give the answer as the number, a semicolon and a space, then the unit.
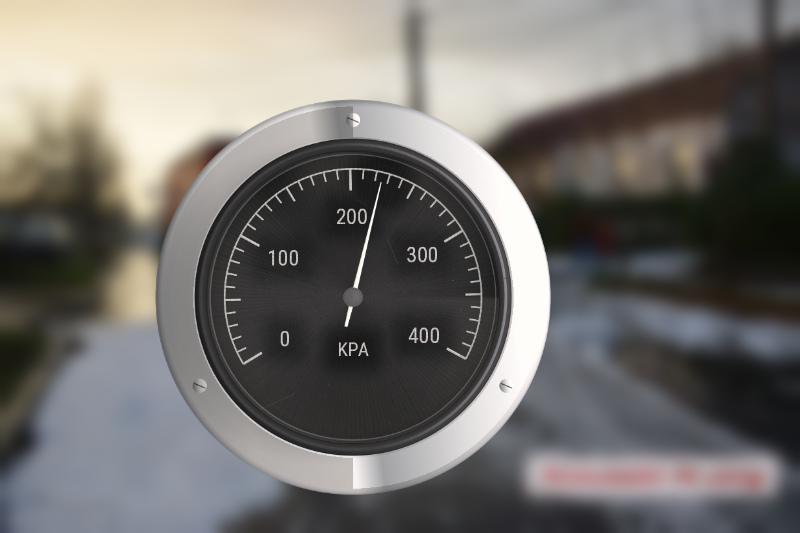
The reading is 225; kPa
